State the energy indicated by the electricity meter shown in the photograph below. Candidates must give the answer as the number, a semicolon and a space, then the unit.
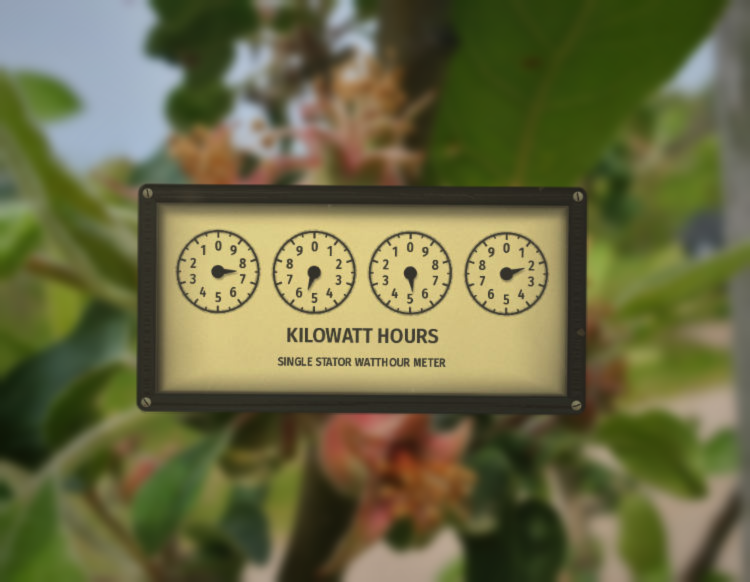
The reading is 7552; kWh
